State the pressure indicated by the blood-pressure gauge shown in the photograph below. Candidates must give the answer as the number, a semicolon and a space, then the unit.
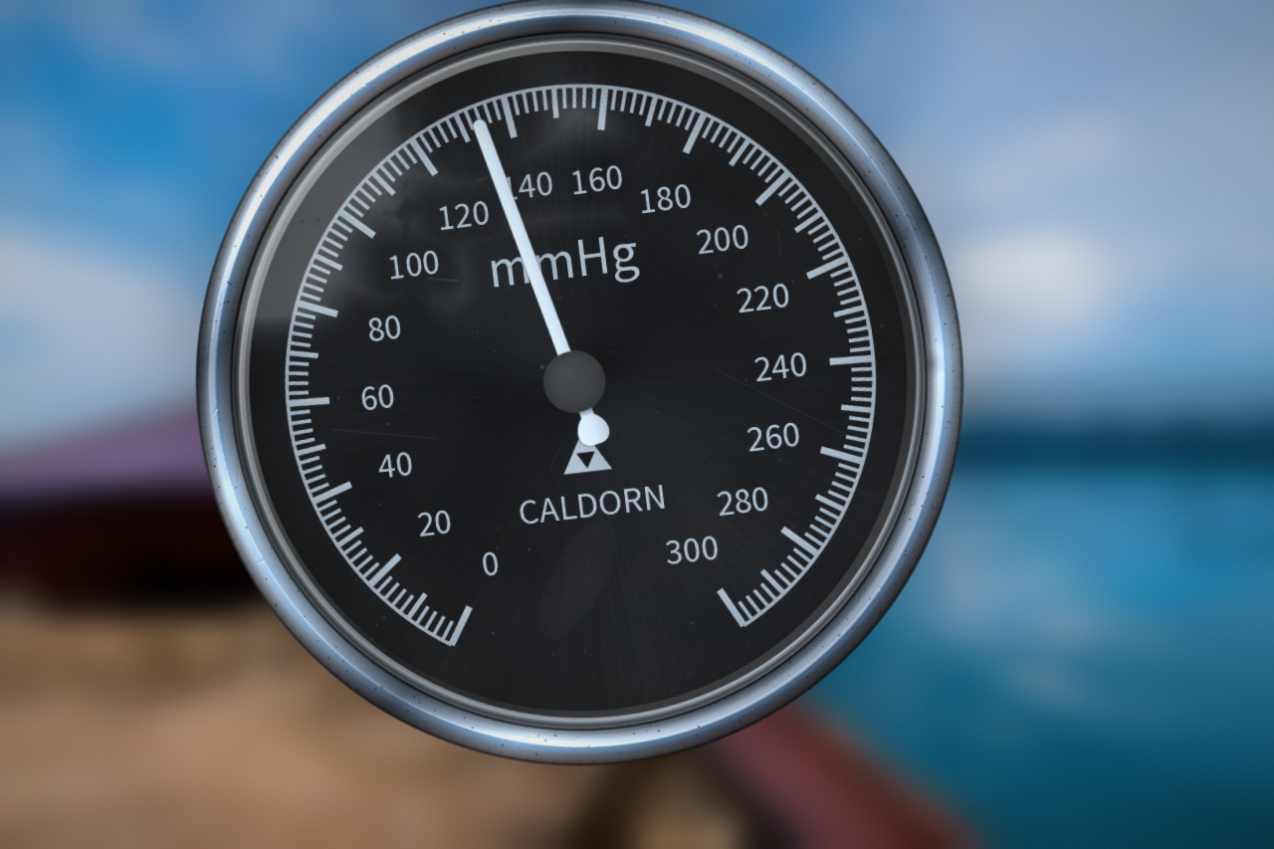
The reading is 134; mmHg
